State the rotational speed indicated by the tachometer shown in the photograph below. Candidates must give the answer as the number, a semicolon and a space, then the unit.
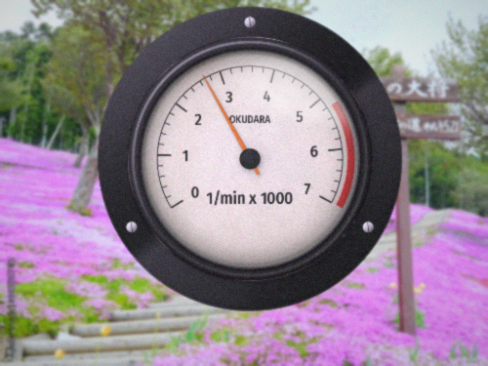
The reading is 2700; rpm
